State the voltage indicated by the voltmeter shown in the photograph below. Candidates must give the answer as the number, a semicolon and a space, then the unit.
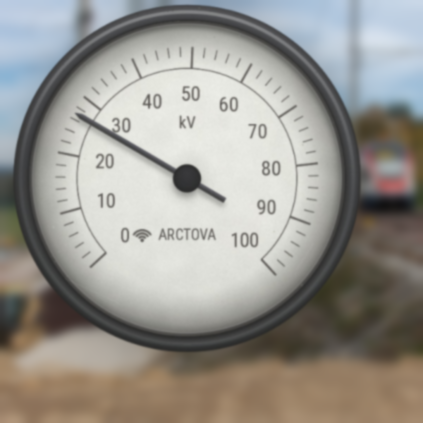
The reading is 27; kV
